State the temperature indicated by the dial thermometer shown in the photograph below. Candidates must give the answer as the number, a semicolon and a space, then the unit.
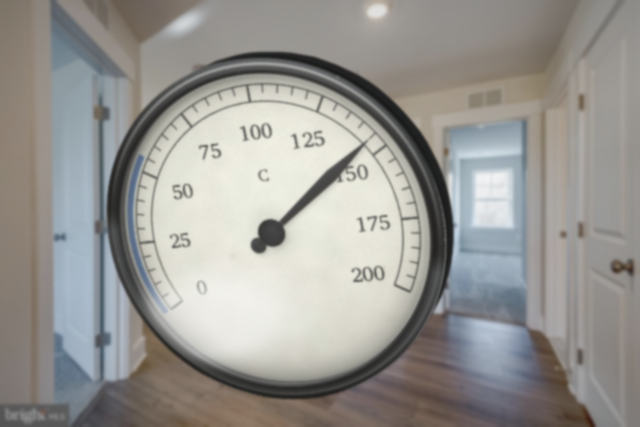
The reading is 145; °C
